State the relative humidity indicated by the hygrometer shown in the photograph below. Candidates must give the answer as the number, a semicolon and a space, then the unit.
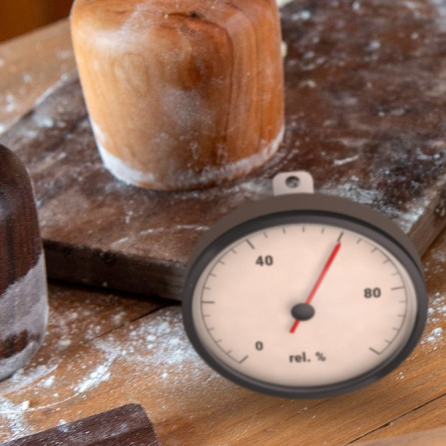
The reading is 60; %
